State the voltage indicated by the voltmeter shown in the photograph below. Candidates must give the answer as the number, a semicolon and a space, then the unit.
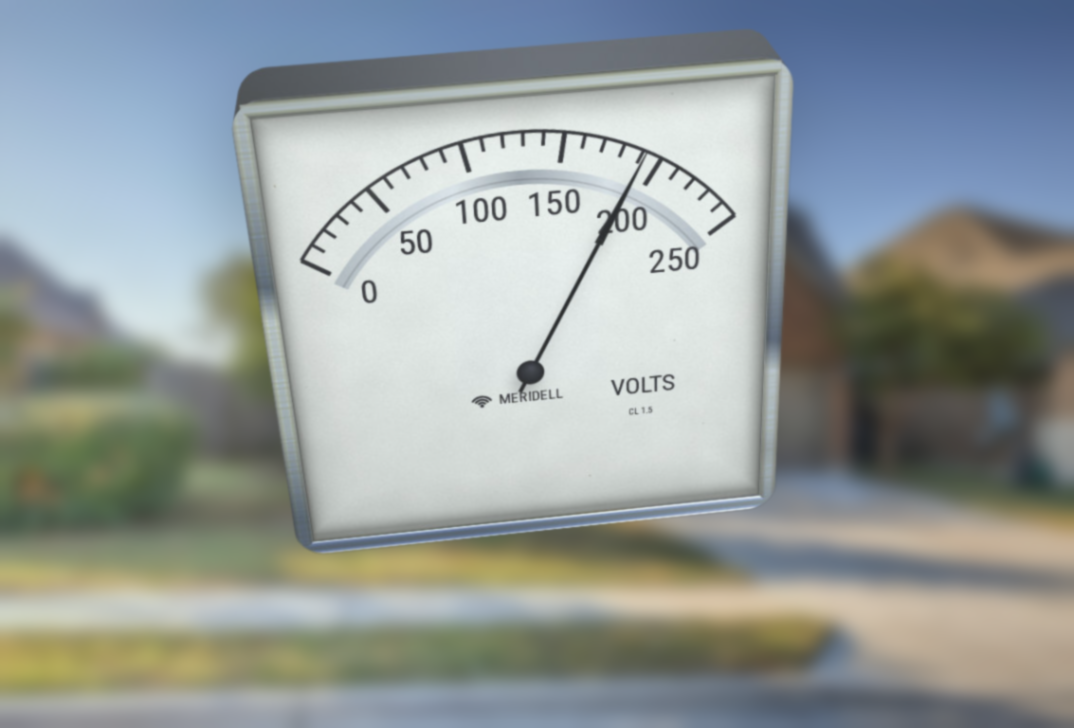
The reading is 190; V
